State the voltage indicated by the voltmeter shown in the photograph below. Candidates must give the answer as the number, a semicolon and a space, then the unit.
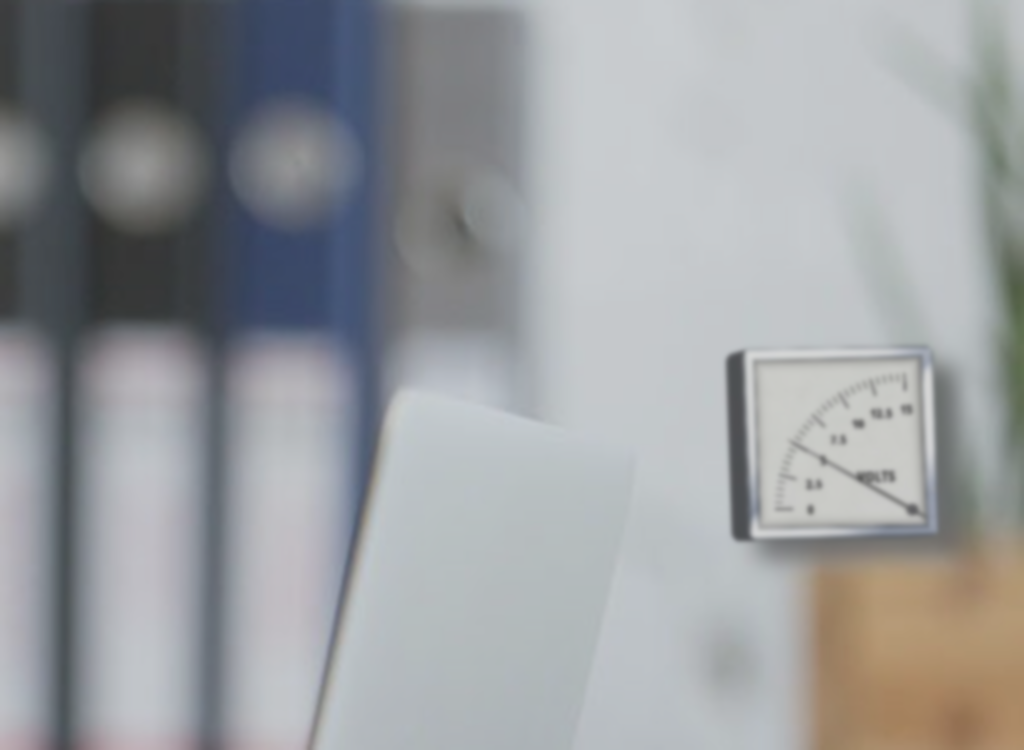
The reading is 5; V
